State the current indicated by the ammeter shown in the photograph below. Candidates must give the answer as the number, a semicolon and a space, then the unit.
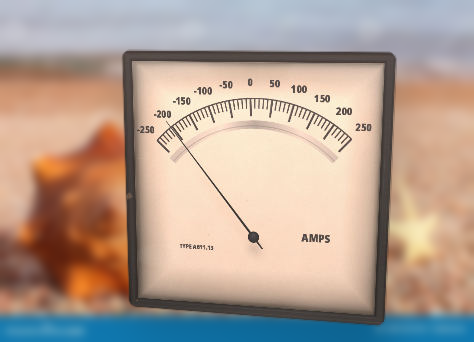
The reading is -200; A
